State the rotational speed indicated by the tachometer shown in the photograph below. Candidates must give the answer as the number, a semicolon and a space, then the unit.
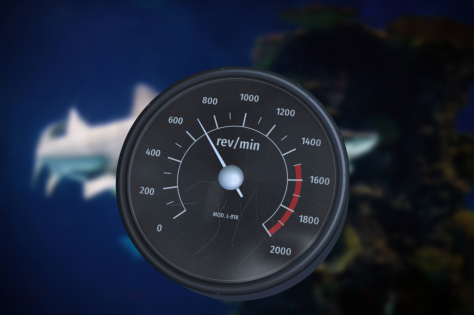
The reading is 700; rpm
